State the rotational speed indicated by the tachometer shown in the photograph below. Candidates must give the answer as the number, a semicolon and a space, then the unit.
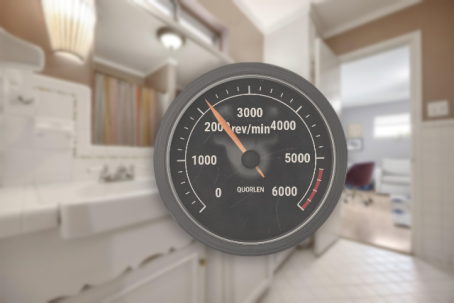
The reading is 2200; rpm
